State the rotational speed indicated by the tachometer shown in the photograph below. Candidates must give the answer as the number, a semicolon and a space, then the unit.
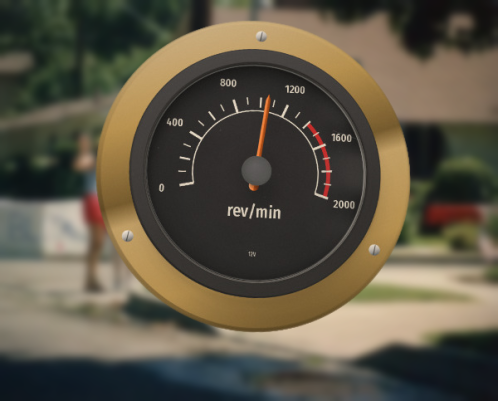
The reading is 1050; rpm
